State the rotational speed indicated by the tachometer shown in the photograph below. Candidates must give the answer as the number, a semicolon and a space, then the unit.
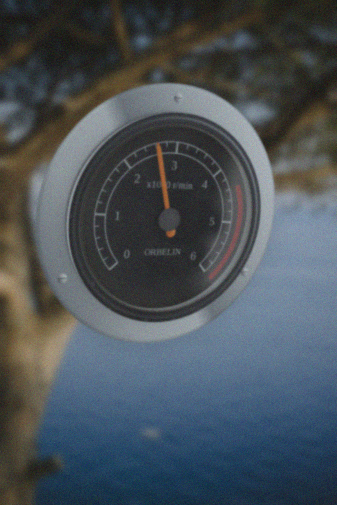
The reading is 2600; rpm
